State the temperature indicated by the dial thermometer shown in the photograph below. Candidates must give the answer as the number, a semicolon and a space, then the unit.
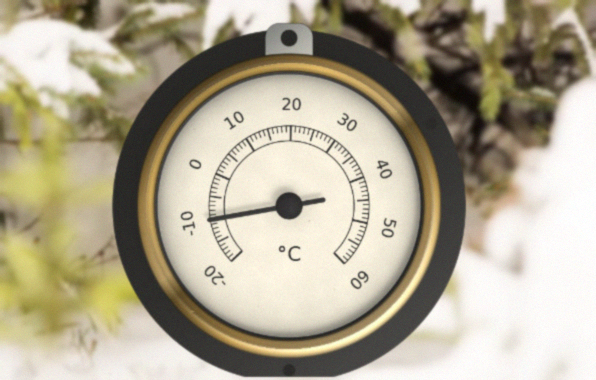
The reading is -10; °C
